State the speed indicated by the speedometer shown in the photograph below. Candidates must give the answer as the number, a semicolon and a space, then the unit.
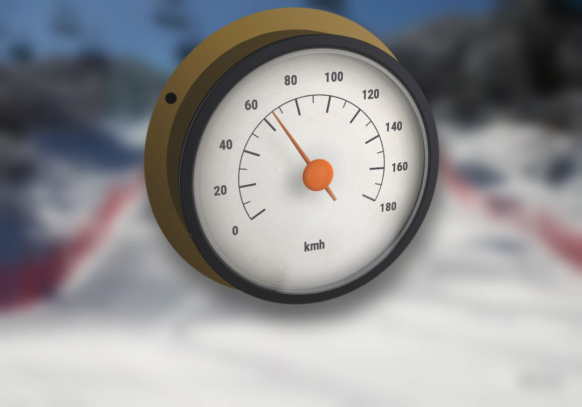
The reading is 65; km/h
